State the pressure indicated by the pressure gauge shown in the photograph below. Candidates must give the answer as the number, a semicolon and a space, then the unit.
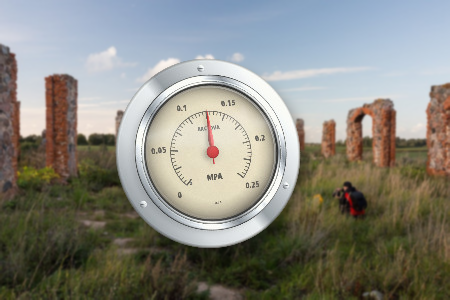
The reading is 0.125; MPa
